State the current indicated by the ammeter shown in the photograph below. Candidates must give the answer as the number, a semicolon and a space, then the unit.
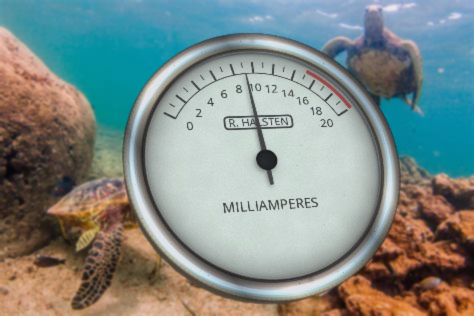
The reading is 9; mA
